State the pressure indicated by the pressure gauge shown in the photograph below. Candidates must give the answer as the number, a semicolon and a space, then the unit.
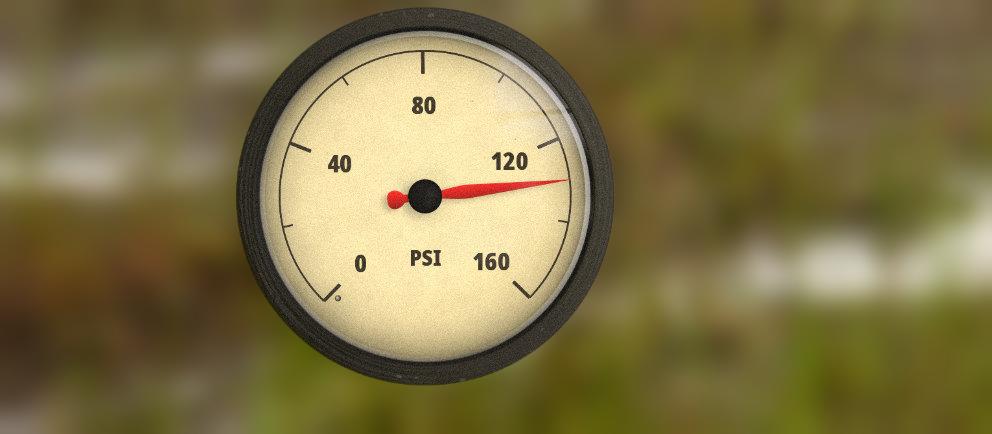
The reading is 130; psi
